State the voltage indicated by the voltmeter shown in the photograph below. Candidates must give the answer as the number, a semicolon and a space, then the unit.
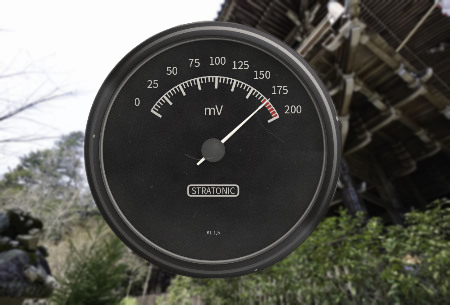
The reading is 175; mV
